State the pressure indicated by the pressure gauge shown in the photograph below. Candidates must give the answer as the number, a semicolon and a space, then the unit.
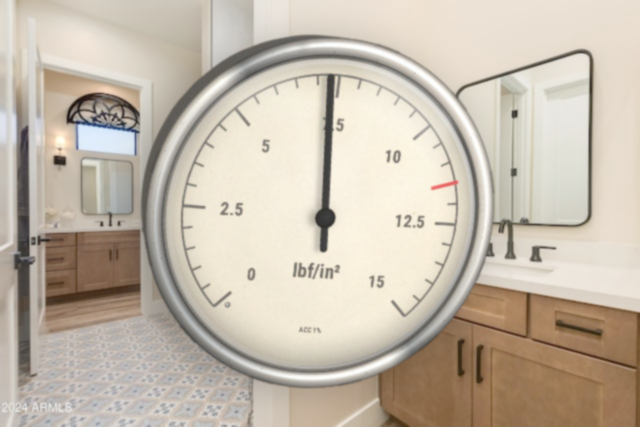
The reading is 7.25; psi
